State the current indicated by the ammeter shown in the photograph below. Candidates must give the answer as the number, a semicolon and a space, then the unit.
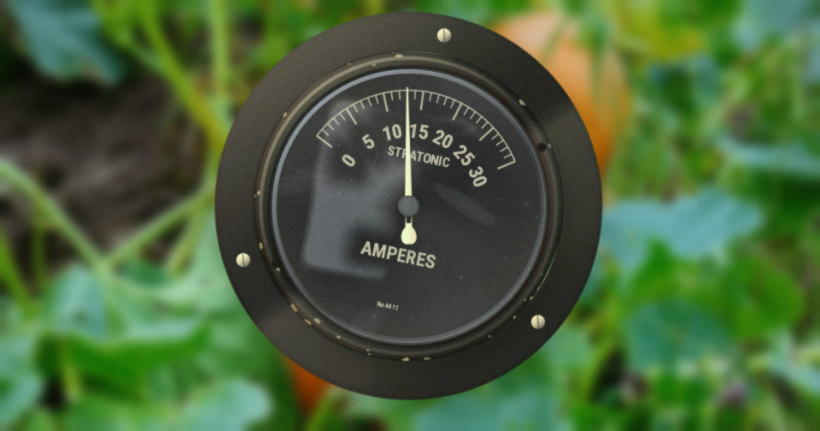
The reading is 13; A
